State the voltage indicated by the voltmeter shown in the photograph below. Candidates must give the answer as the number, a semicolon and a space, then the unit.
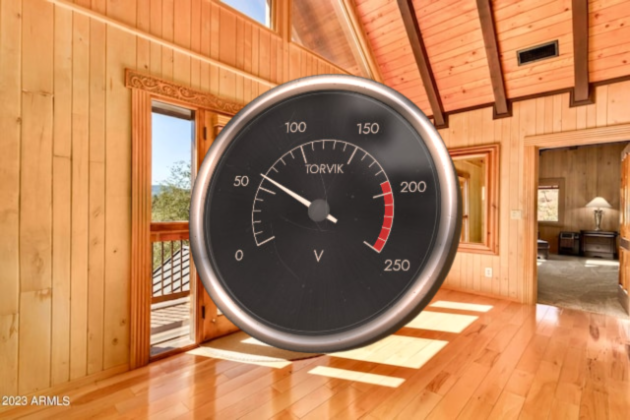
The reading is 60; V
